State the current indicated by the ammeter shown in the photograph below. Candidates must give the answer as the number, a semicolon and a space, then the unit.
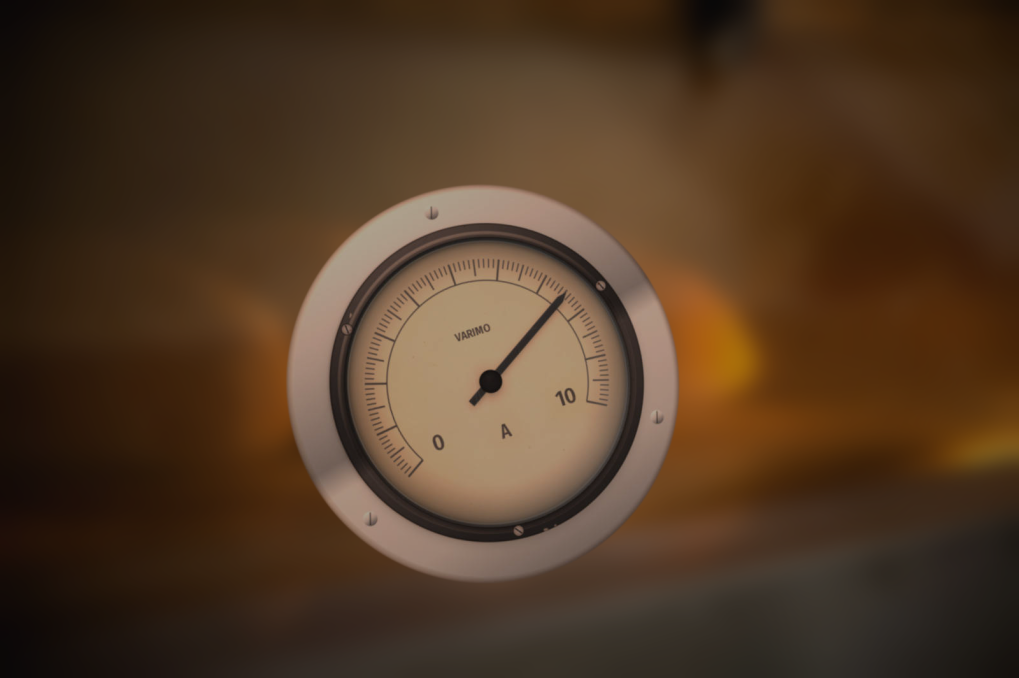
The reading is 7.5; A
